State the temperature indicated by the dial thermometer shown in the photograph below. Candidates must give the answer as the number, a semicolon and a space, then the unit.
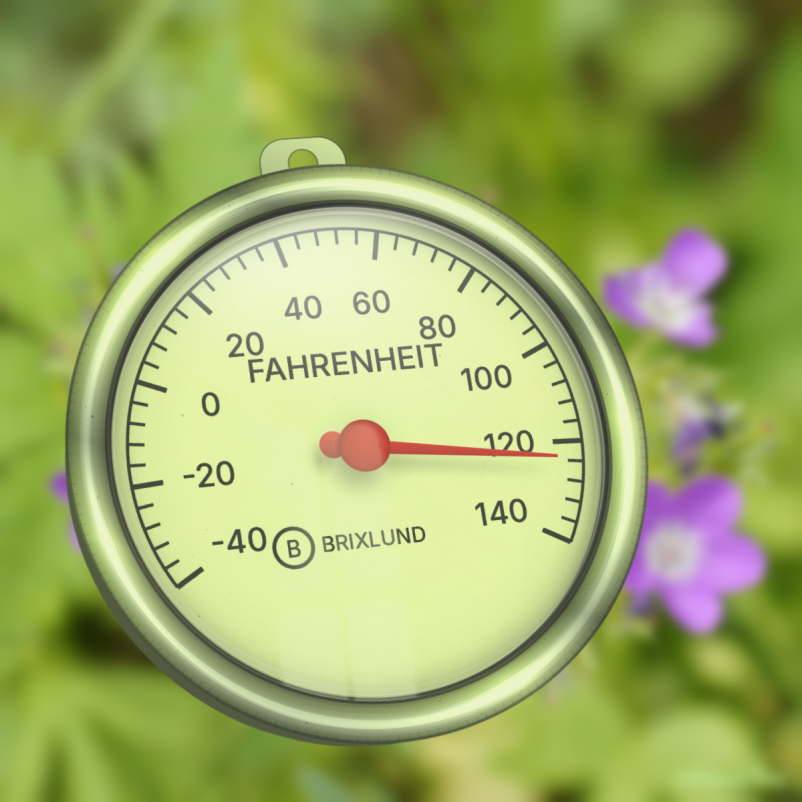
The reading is 124; °F
